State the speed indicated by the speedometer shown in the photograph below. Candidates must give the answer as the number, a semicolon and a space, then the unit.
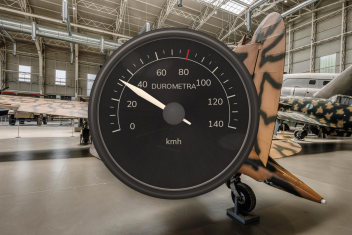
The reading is 32.5; km/h
